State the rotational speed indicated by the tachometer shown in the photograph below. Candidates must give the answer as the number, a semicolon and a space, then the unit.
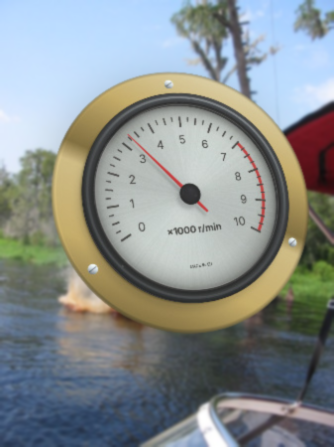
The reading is 3250; rpm
